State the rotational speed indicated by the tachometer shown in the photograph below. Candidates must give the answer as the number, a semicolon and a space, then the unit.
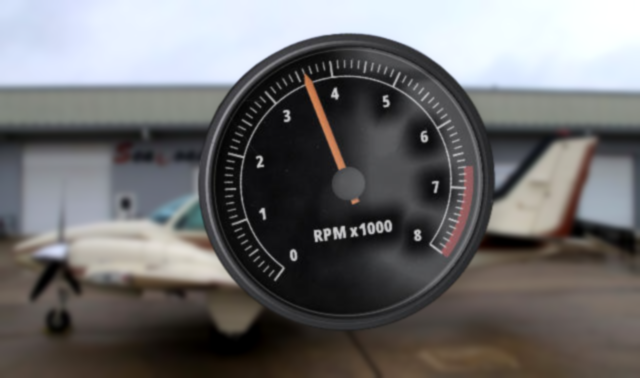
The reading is 3600; rpm
